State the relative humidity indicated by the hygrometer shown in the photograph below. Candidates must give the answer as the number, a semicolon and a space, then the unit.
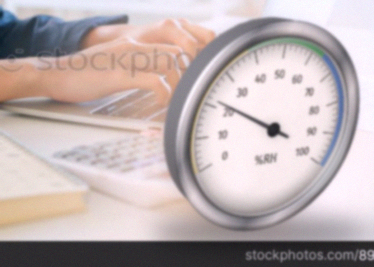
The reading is 22; %
